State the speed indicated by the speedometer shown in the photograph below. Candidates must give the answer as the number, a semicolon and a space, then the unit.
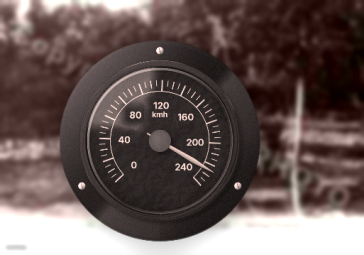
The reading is 225; km/h
